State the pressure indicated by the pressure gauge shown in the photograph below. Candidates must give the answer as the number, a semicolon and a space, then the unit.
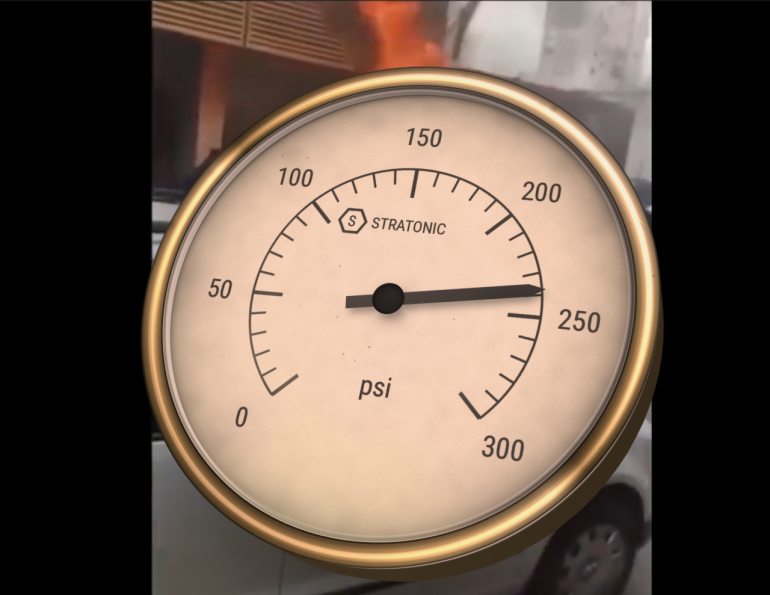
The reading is 240; psi
